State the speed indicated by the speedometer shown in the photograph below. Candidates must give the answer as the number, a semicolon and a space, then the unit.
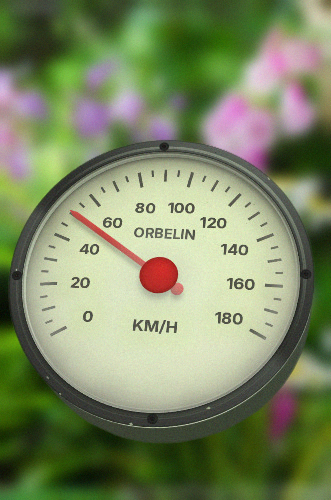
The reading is 50; km/h
